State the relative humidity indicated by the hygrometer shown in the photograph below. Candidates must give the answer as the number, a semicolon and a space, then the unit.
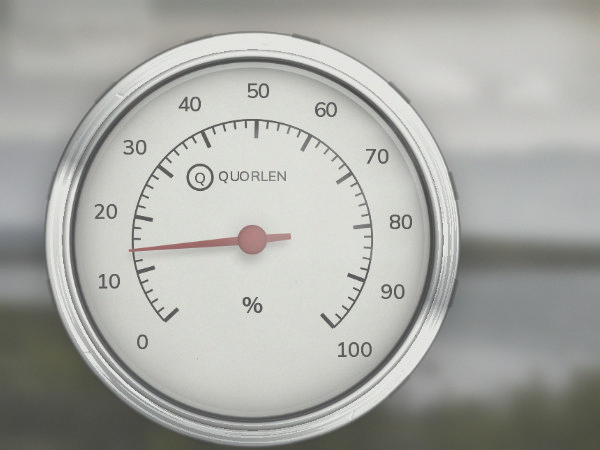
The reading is 14; %
